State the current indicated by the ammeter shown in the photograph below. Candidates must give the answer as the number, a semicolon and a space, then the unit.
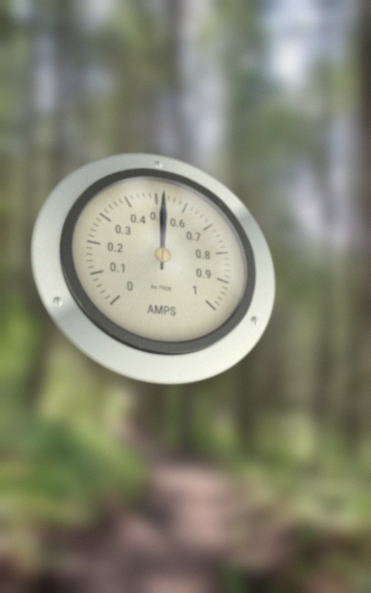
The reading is 0.52; A
